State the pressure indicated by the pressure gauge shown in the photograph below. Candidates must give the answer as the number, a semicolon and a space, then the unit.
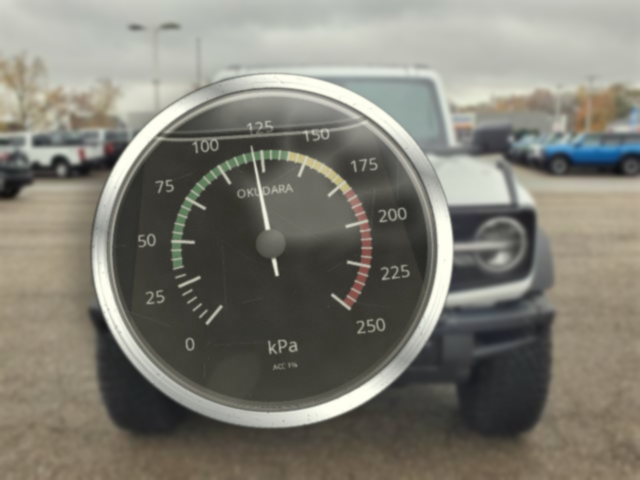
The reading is 120; kPa
